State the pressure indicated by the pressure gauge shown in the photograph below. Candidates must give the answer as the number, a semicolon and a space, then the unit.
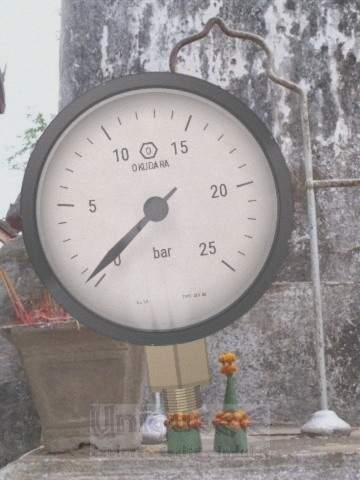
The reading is 0.5; bar
